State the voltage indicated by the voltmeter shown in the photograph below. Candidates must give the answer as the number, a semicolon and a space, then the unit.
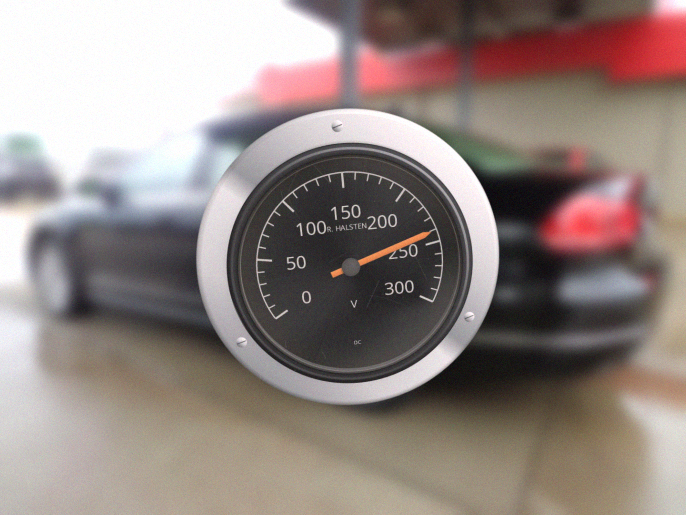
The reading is 240; V
